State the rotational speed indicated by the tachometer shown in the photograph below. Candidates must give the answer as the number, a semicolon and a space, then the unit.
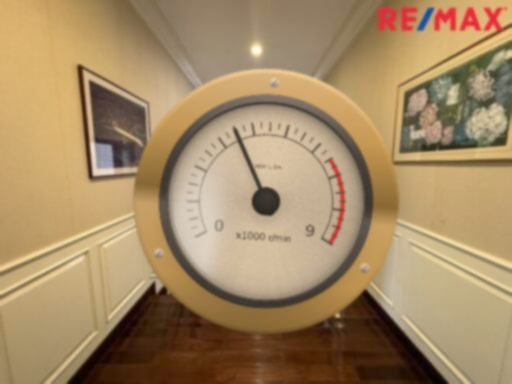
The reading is 3500; rpm
